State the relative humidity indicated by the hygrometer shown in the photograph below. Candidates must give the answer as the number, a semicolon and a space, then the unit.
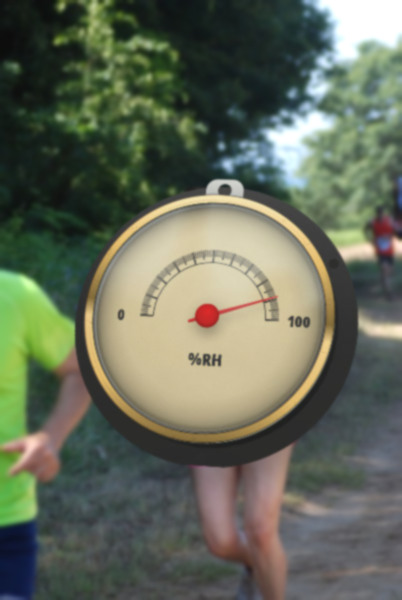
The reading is 90; %
